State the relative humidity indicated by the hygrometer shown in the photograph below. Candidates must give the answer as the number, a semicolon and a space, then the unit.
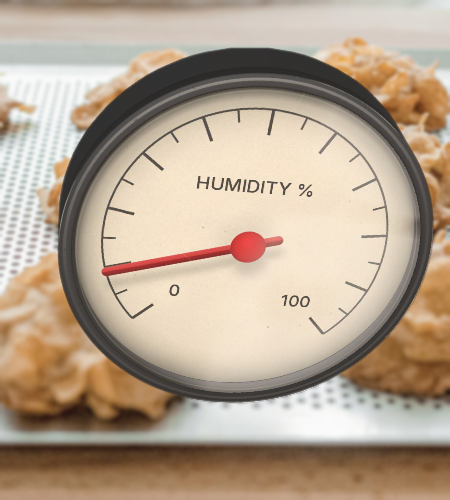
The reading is 10; %
